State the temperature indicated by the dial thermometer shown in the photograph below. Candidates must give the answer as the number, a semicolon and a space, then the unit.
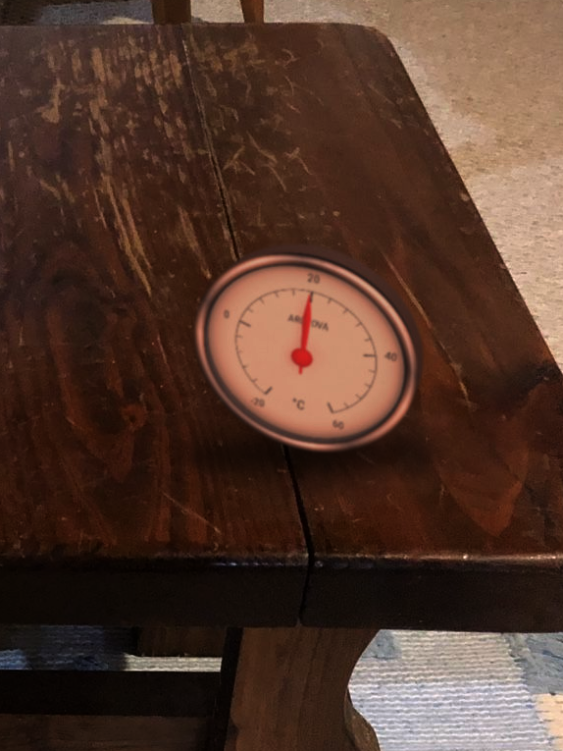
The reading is 20; °C
